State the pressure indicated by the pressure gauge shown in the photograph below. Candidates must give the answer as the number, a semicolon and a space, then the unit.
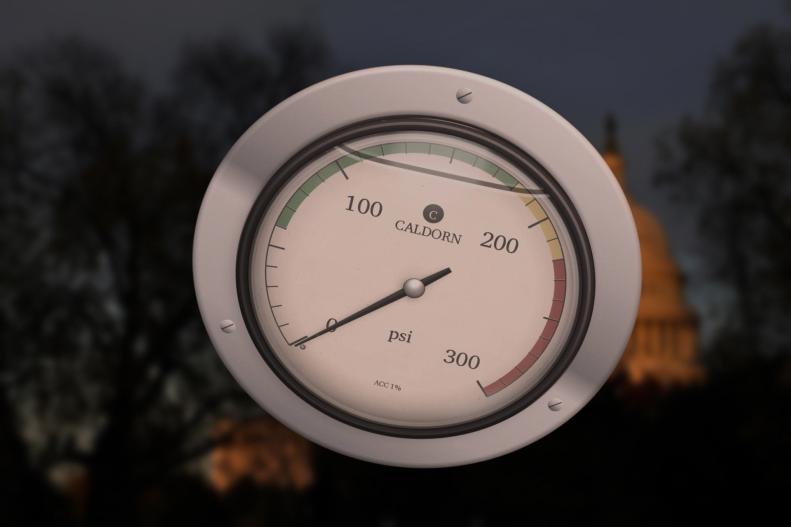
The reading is 0; psi
